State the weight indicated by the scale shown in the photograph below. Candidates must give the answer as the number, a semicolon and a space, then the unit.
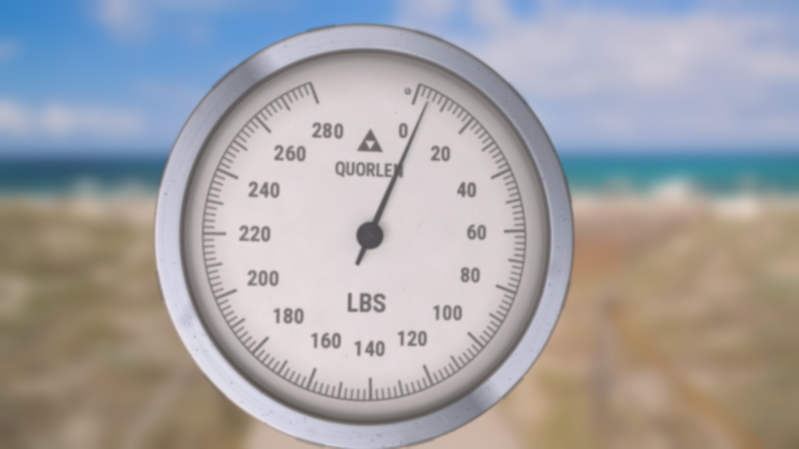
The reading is 4; lb
